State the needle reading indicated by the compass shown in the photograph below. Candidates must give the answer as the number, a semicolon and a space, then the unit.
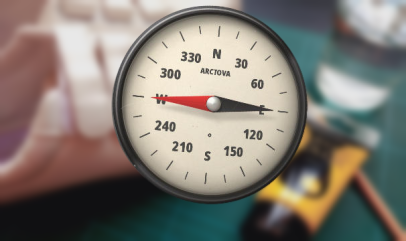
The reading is 270; °
